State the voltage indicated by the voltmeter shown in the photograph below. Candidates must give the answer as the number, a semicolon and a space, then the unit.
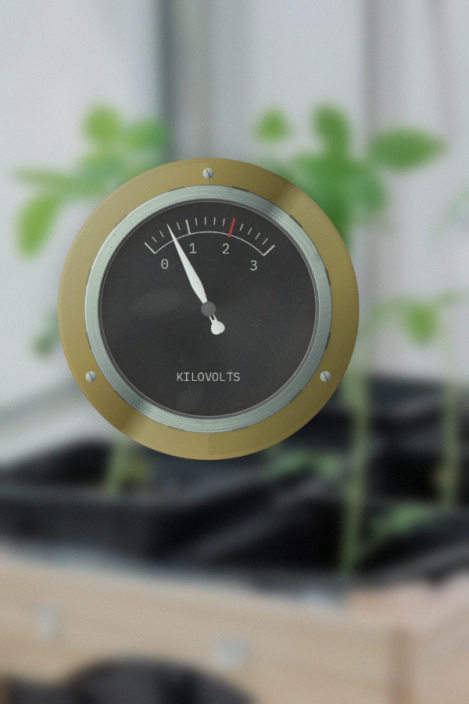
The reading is 0.6; kV
